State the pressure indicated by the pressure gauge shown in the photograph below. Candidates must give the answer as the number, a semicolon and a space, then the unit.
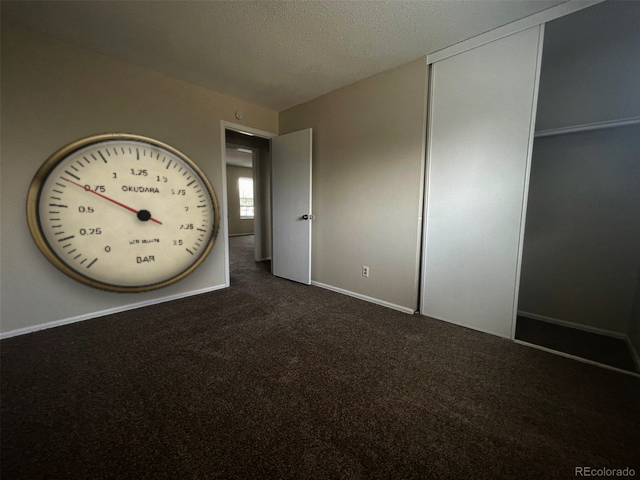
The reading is 0.7; bar
